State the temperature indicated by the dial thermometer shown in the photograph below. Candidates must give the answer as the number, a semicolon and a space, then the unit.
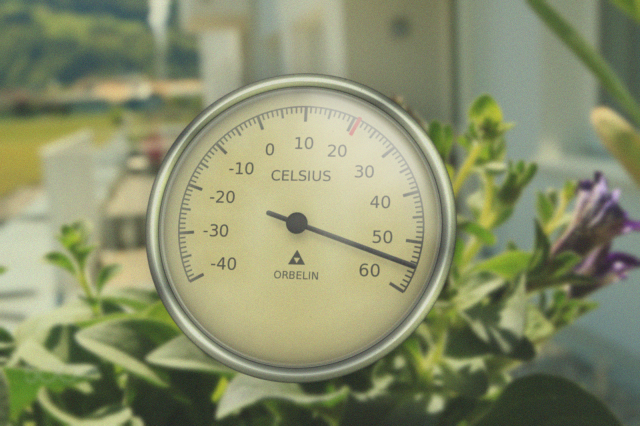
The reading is 55; °C
